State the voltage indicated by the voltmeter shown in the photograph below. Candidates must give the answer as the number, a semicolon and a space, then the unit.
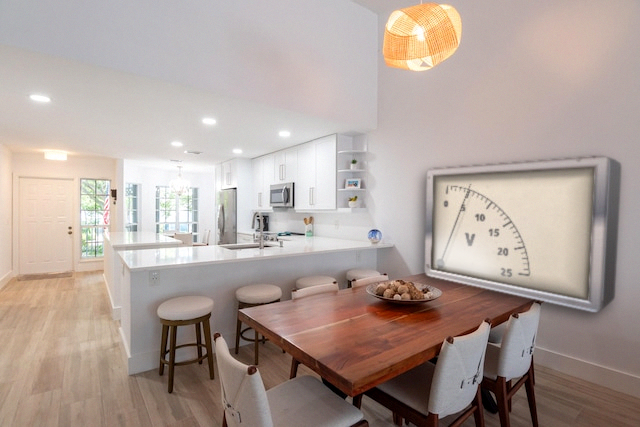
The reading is 5; V
